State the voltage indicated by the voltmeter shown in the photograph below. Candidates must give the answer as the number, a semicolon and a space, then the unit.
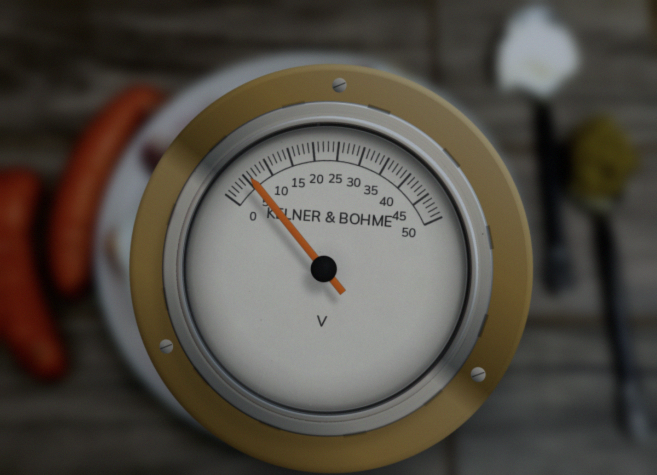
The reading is 6; V
